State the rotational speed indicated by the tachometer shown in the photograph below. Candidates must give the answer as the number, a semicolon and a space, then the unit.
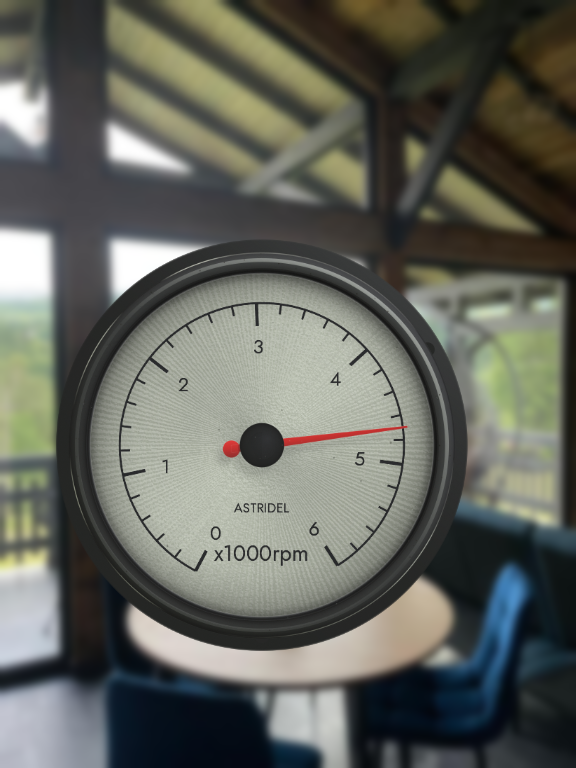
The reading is 4700; rpm
